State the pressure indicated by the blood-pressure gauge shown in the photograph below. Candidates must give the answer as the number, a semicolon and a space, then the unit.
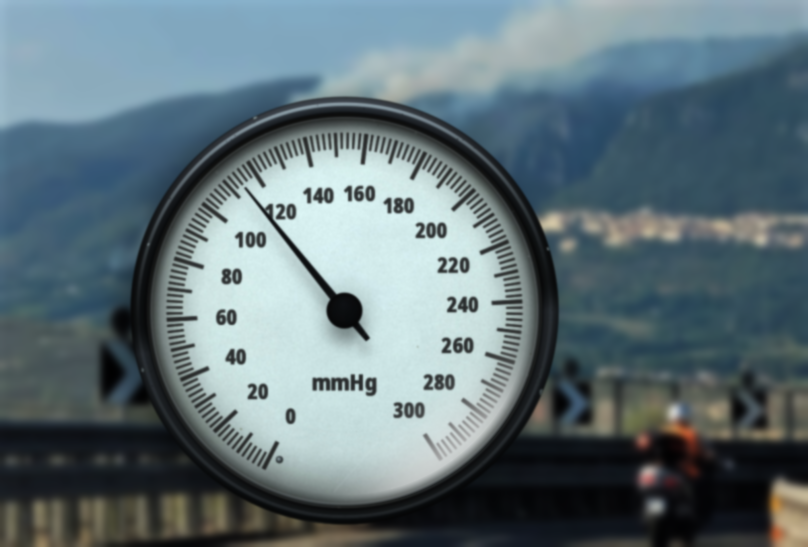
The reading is 114; mmHg
